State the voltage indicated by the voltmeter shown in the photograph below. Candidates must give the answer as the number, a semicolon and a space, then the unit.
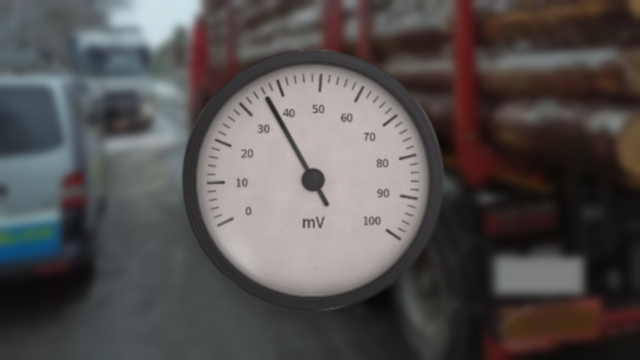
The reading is 36; mV
